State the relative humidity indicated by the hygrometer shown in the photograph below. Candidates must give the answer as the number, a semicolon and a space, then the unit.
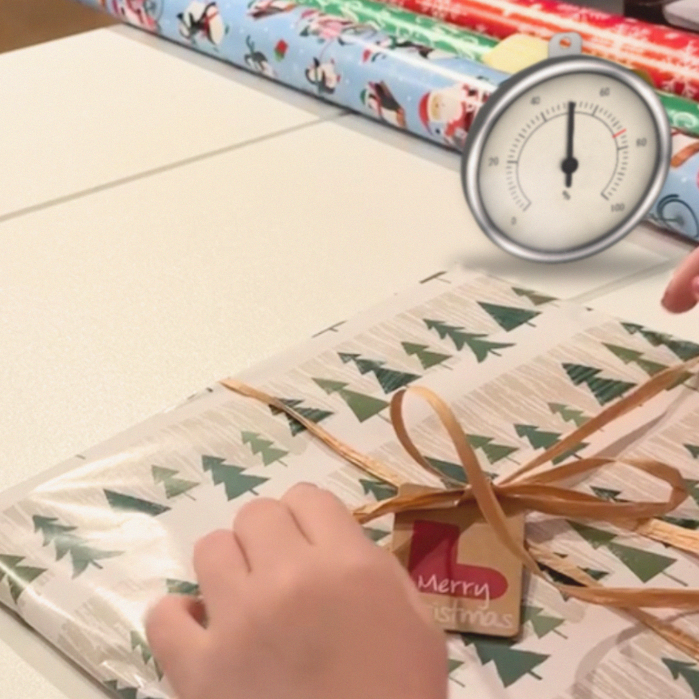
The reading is 50; %
